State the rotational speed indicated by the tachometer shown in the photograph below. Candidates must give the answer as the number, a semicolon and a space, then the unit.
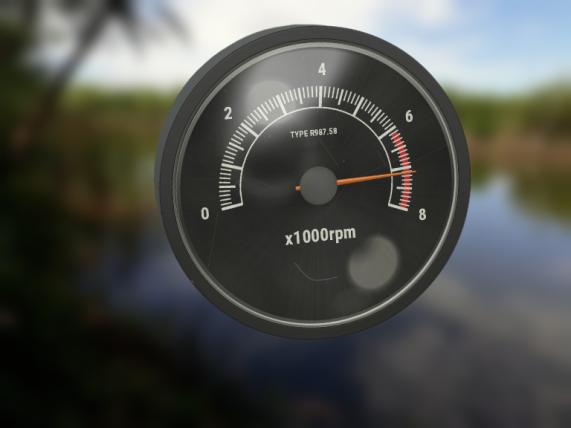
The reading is 7100; rpm
